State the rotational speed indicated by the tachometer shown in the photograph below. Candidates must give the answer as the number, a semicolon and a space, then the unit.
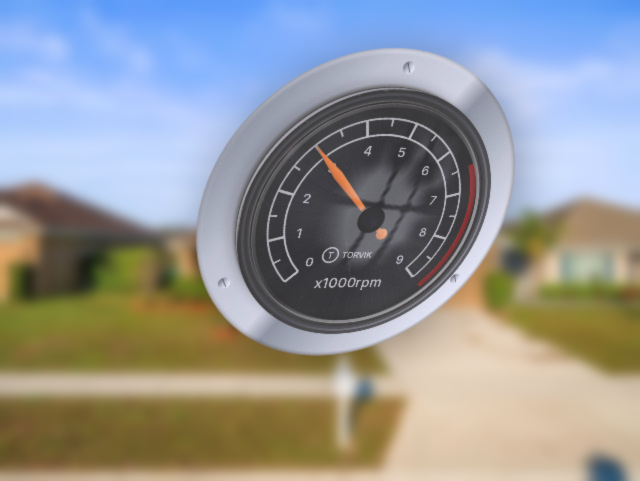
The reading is 3000; rpm
